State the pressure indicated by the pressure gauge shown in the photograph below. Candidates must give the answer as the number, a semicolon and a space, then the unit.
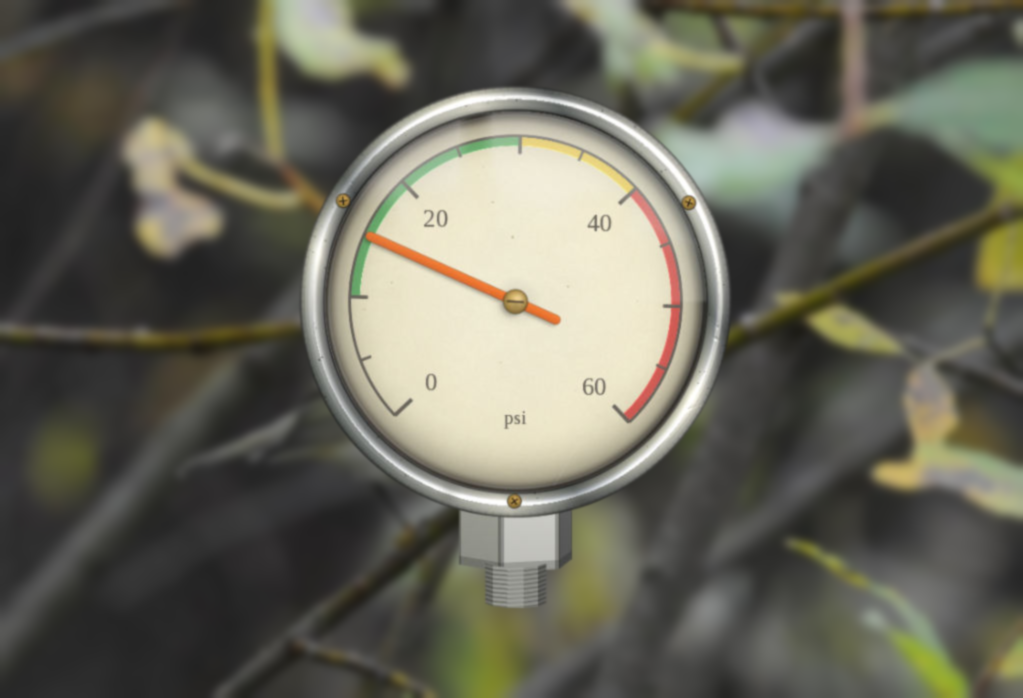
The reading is 15; psi
